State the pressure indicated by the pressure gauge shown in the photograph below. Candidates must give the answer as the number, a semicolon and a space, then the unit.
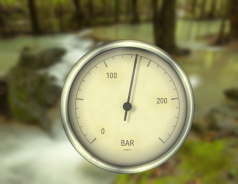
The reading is 135; bar
